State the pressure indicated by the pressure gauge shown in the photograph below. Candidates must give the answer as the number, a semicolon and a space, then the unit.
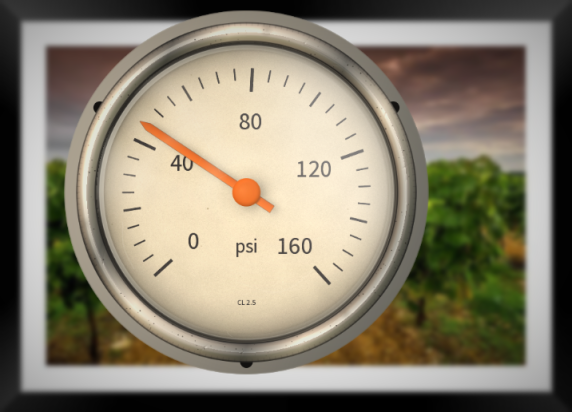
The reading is 45; psi
